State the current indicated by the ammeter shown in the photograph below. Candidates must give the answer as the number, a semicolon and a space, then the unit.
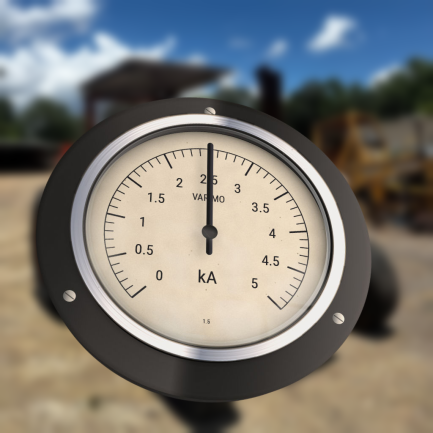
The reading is 2.5; kA
